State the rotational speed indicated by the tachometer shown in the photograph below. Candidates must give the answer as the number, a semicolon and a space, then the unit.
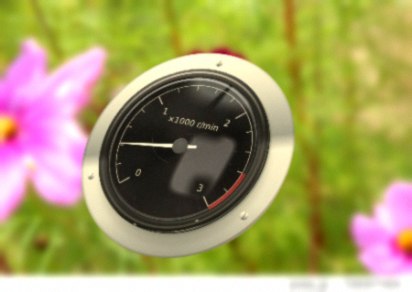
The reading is 400; rpm
